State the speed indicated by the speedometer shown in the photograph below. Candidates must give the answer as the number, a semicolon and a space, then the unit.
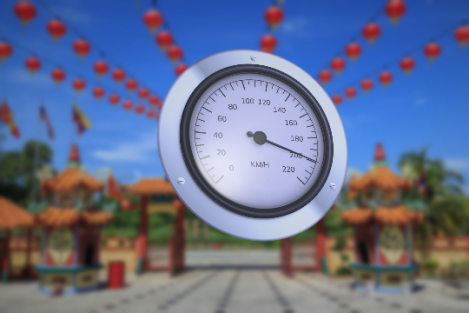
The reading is 200; km/h
